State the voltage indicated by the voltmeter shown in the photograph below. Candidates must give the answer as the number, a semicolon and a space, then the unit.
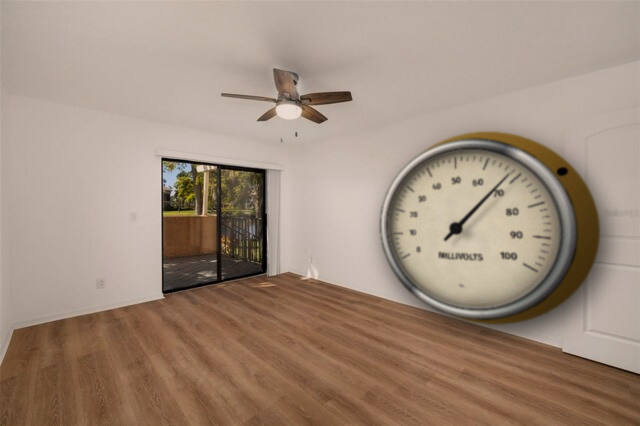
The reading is 68; mV
